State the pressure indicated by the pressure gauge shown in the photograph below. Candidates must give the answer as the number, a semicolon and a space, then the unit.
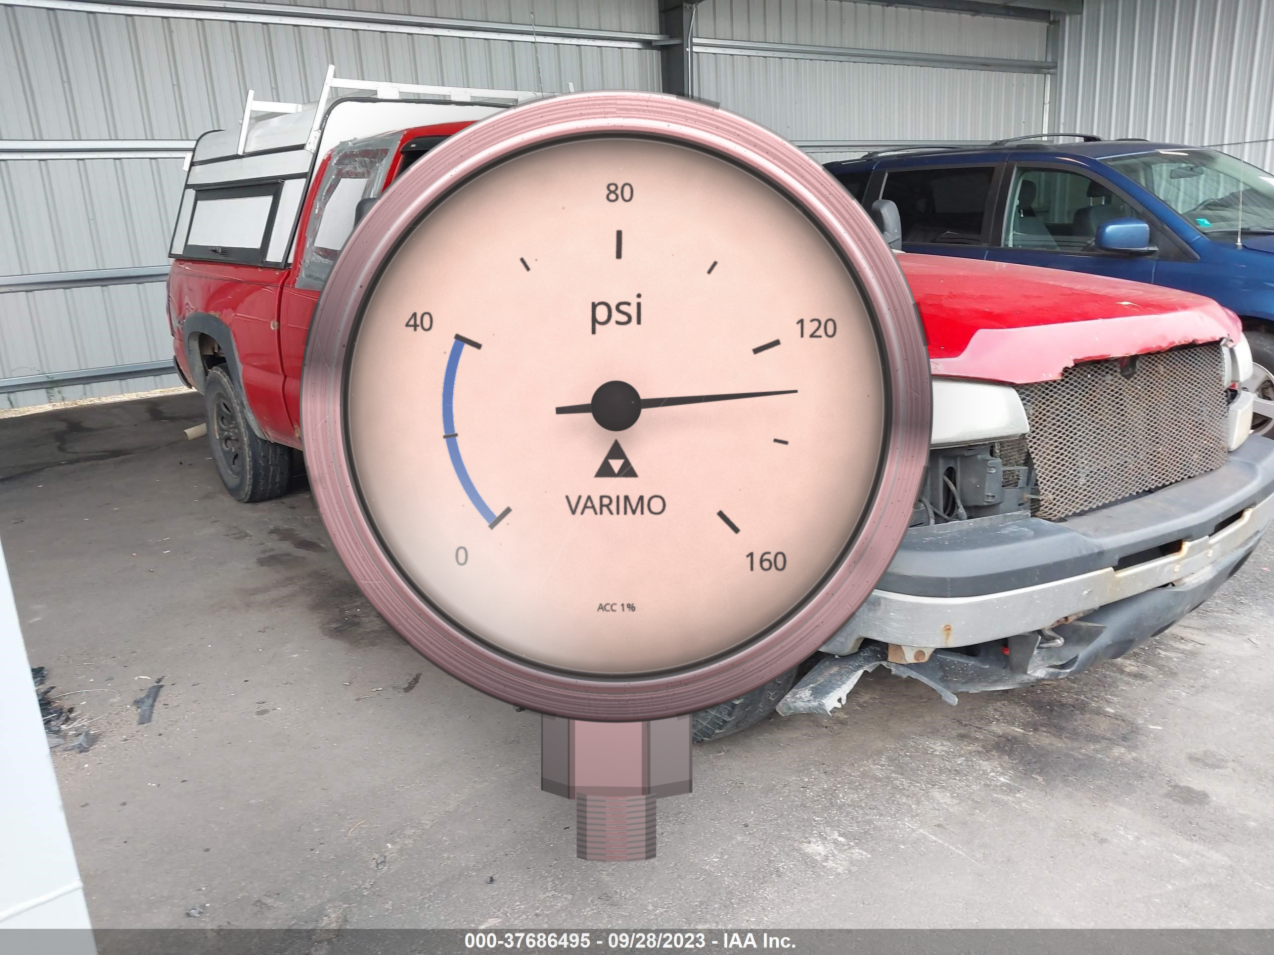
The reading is 130; psi
